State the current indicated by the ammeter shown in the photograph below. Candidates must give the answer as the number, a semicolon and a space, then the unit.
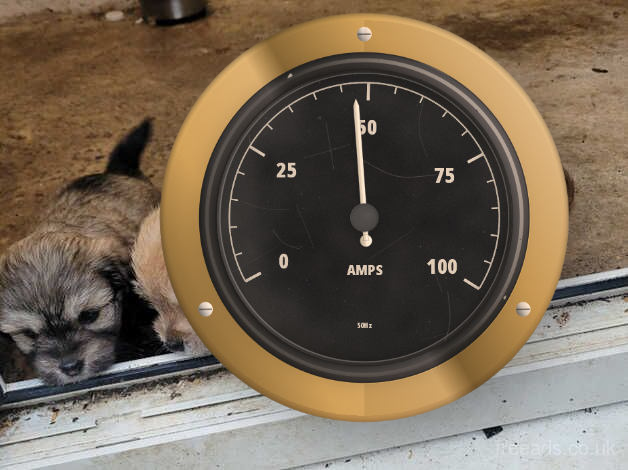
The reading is 47.5; A
